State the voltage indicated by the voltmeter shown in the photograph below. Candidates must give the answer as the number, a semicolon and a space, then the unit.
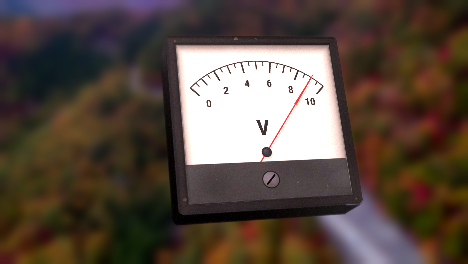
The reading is 9; V
